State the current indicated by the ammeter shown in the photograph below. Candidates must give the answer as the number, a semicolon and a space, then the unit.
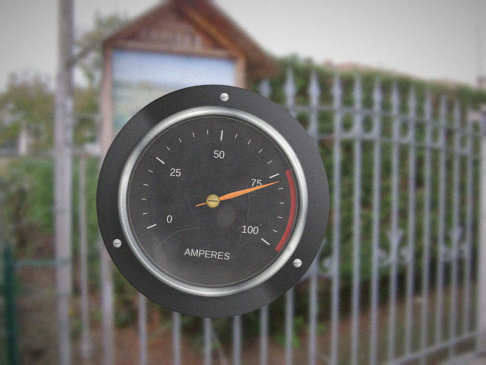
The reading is 77.5; A
